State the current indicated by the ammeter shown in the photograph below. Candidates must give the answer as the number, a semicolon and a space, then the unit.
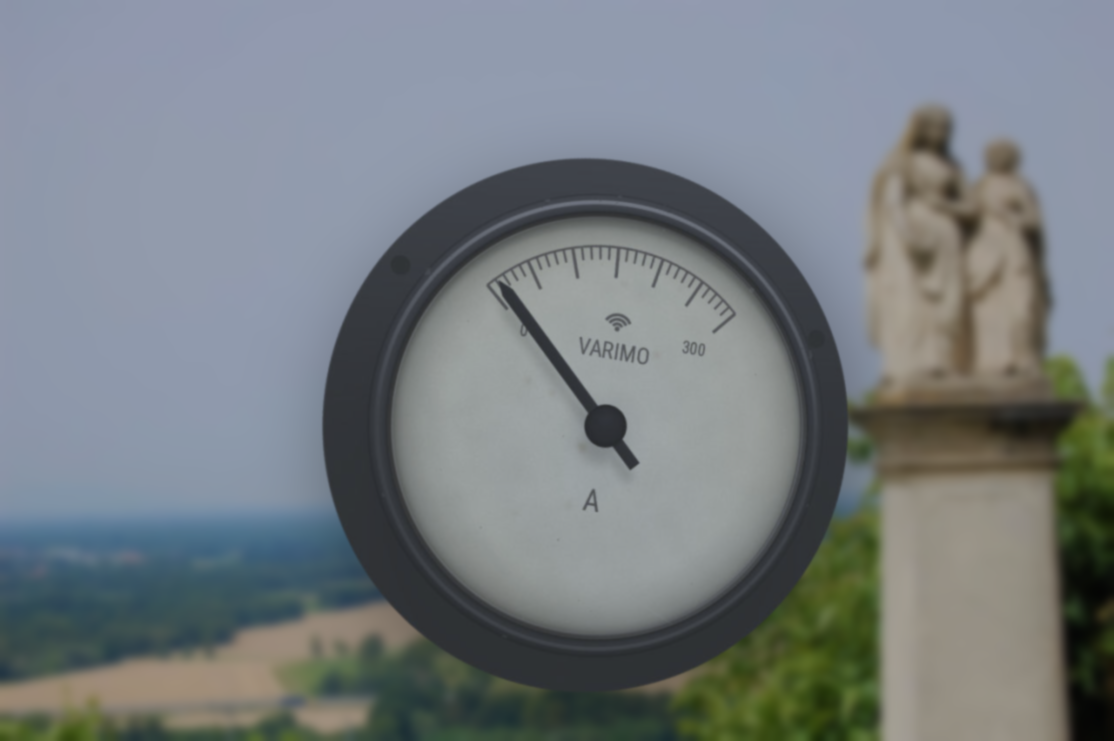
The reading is 10; A
